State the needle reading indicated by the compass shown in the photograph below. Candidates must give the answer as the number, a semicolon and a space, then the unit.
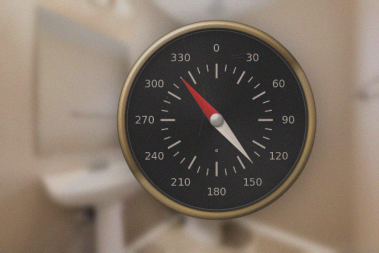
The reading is 320; °
